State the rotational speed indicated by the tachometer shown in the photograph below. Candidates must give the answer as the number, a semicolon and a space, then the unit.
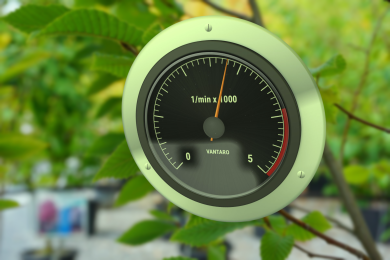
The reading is 2800; rpm
